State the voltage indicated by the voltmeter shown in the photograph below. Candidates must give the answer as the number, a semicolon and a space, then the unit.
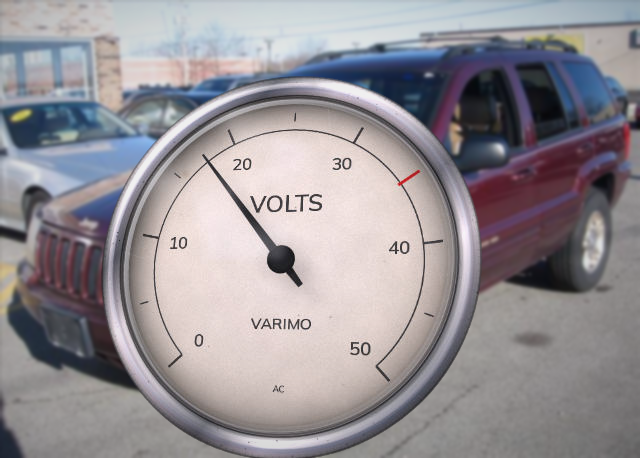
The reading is 17.5; V
